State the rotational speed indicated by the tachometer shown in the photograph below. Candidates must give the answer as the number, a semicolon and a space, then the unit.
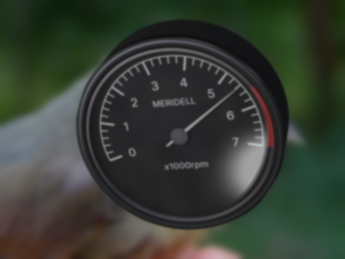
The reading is 5400; rpm
